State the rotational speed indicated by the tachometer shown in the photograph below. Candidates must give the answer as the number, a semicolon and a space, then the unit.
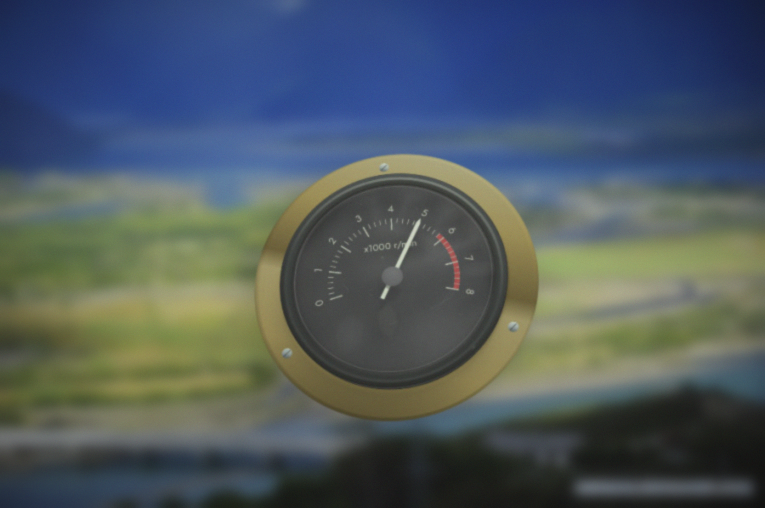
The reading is 5000; rpm
